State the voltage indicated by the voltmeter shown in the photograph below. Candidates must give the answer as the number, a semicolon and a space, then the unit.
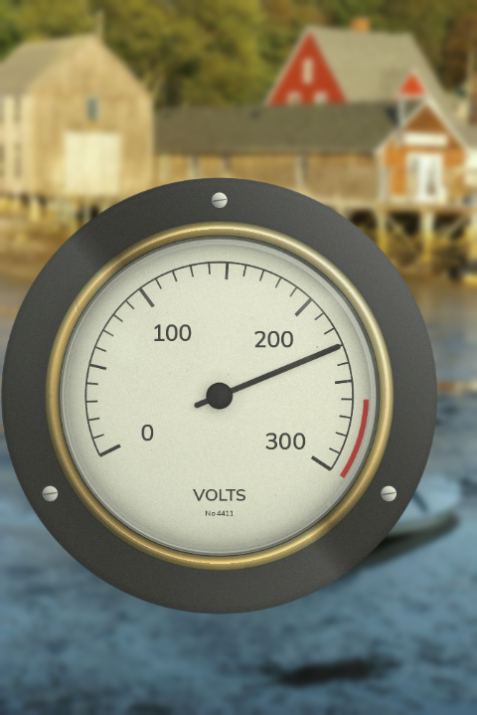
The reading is 230; V
